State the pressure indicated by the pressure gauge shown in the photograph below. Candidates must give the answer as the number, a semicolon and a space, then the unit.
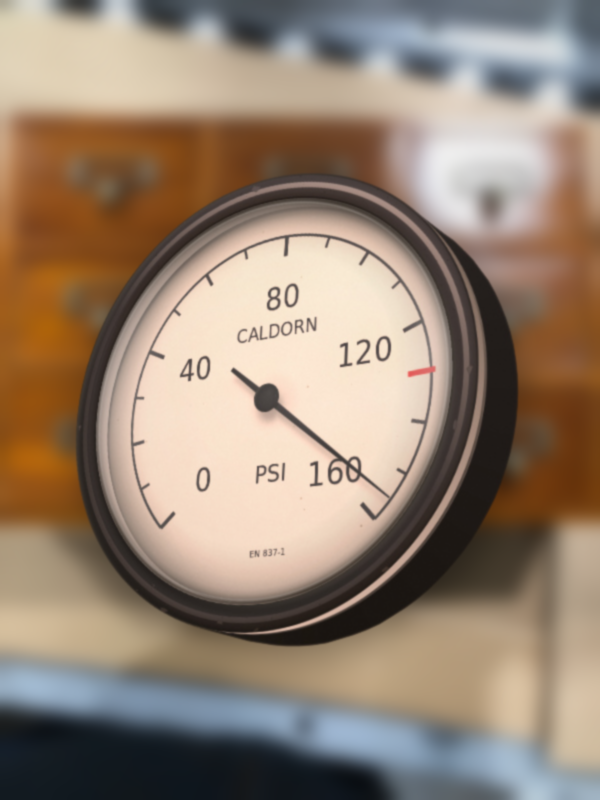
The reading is 155; psi
